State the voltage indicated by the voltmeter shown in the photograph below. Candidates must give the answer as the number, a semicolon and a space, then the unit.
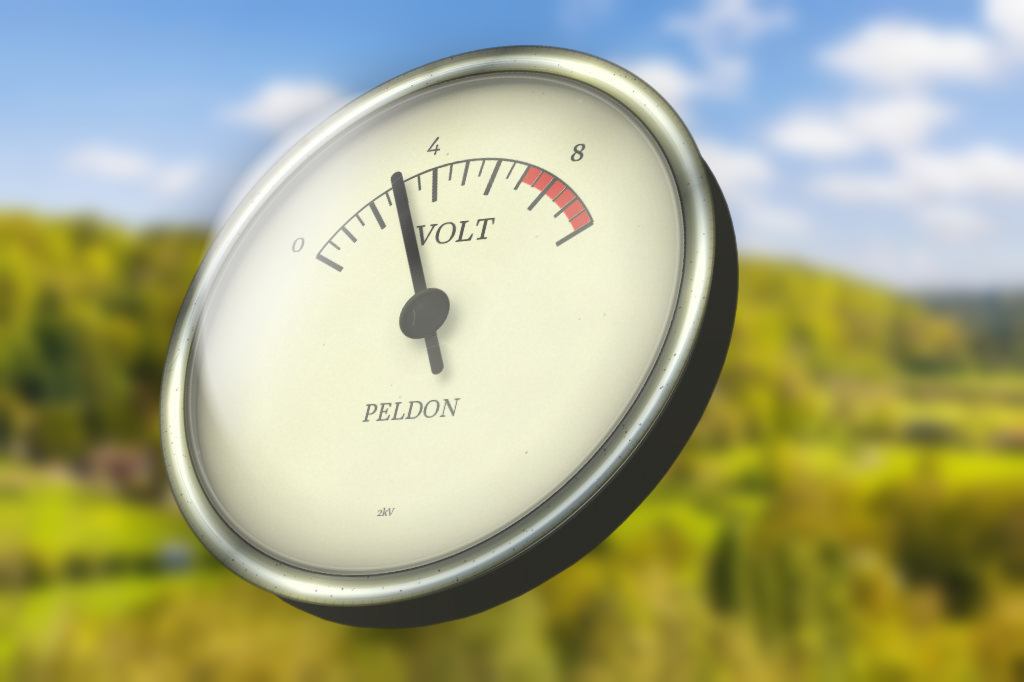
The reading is 3; V
